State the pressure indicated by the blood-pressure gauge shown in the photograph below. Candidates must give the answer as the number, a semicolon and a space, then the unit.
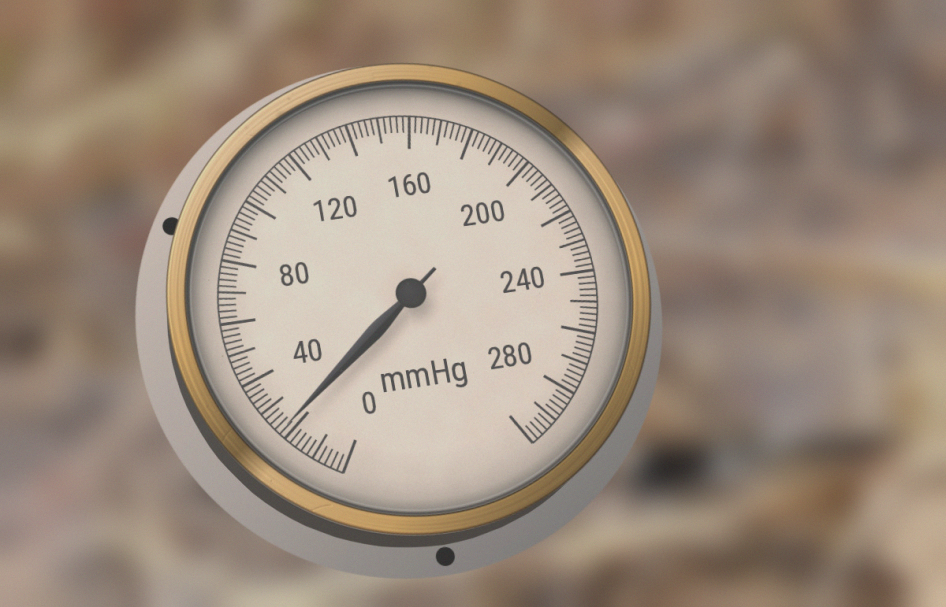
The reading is 22; mmHg
